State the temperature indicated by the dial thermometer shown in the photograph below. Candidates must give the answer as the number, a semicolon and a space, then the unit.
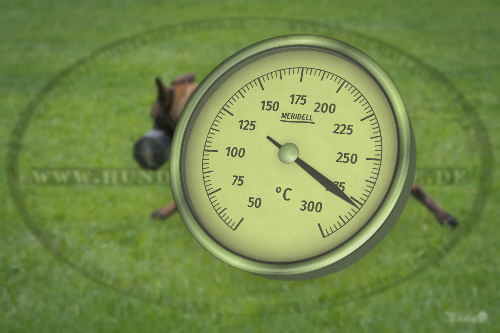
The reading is 277.5; °C
